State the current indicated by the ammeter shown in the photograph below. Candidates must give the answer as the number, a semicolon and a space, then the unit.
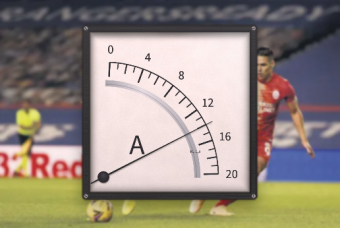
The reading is 14; A
